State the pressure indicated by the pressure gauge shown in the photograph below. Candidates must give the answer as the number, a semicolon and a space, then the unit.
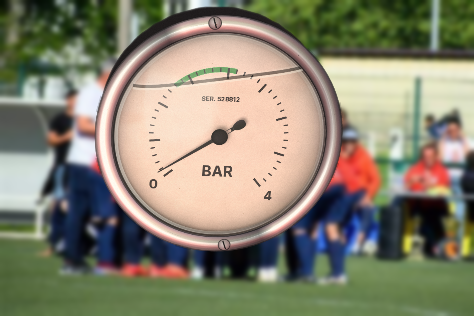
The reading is 0.1; bar
